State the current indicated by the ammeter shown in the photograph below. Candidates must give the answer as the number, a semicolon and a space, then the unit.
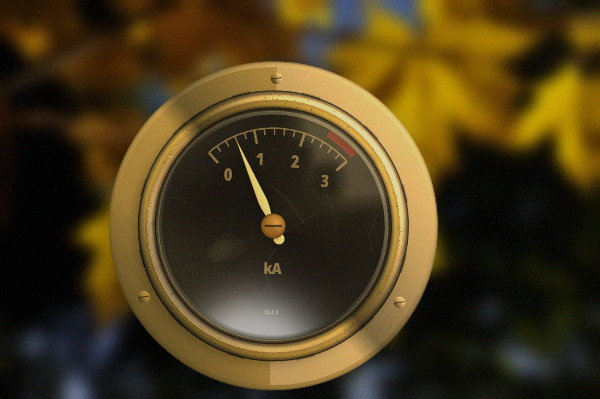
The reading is 0.6; kA
